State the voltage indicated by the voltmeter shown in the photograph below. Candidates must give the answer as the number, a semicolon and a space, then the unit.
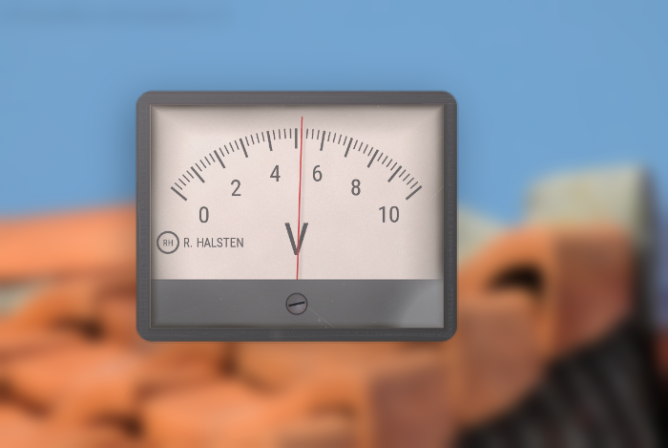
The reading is 5.2; V
